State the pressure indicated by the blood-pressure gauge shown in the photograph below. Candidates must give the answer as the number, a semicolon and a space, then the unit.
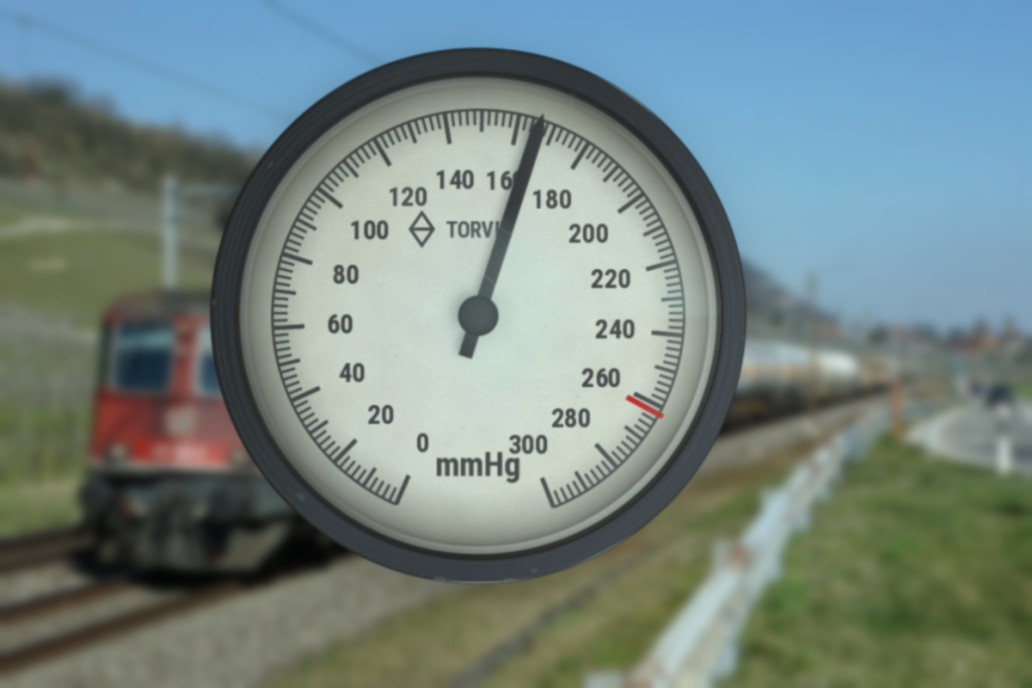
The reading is 166; mmHg
